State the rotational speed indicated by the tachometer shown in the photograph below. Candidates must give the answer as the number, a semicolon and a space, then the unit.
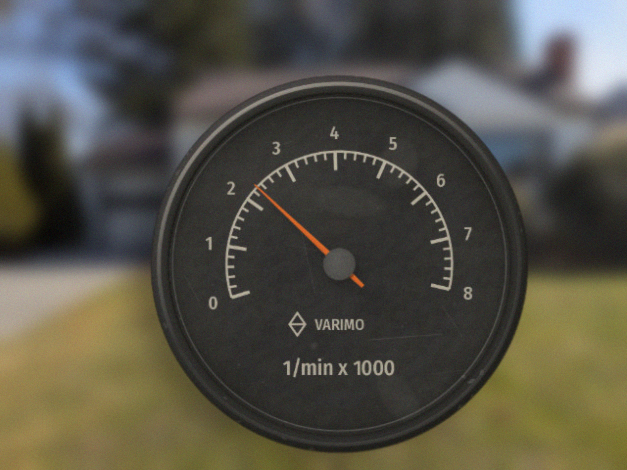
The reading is 2300; rpm
